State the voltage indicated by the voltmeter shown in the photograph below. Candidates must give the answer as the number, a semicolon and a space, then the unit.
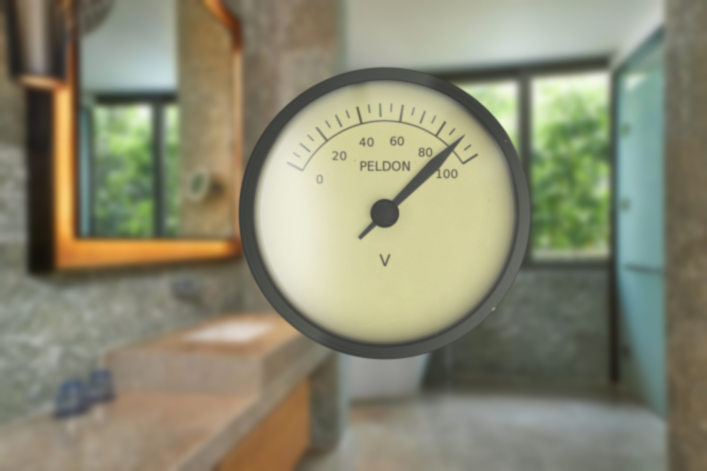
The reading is 90; V
